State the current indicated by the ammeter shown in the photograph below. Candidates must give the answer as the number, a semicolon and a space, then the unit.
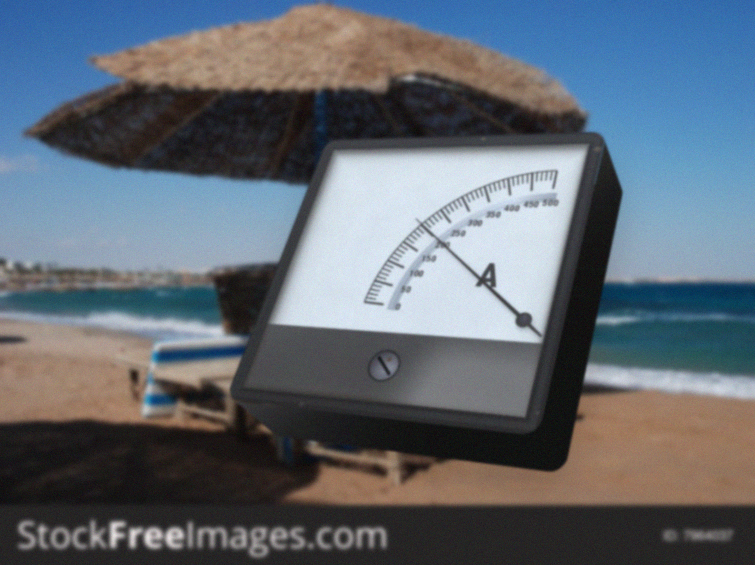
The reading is 200; A
